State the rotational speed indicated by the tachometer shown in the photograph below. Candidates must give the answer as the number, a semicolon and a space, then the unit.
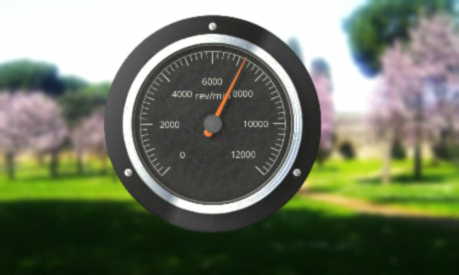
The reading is 7200; rpm
